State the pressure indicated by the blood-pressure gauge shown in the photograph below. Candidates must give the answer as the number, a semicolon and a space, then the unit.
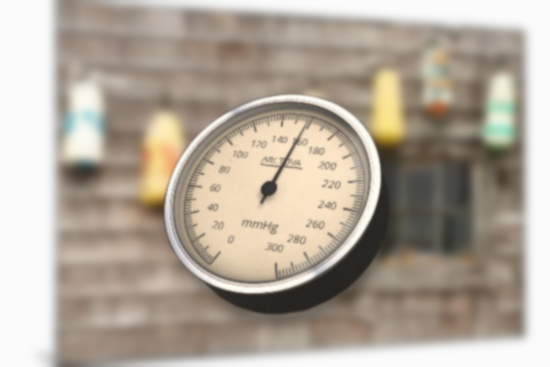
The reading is 160; mmHg
